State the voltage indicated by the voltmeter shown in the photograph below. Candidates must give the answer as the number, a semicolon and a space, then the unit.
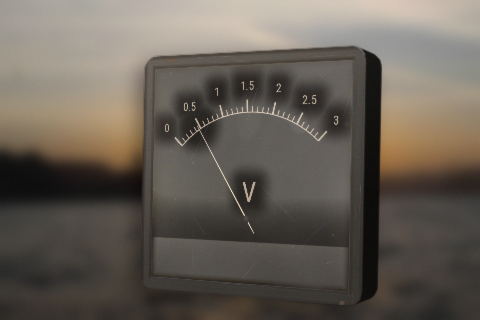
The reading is 0.5; V
